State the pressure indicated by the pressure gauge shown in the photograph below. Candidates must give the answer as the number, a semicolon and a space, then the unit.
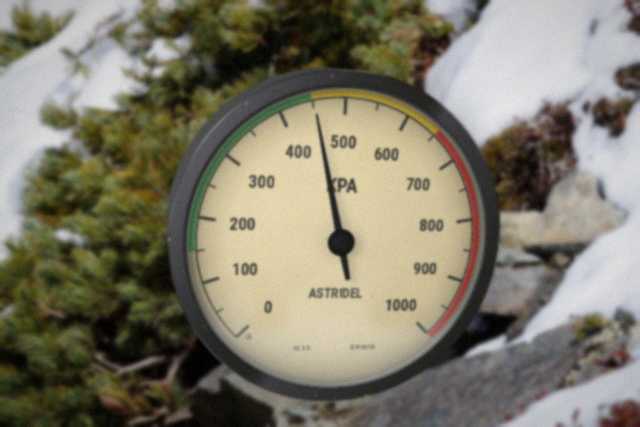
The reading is 450; kPa
